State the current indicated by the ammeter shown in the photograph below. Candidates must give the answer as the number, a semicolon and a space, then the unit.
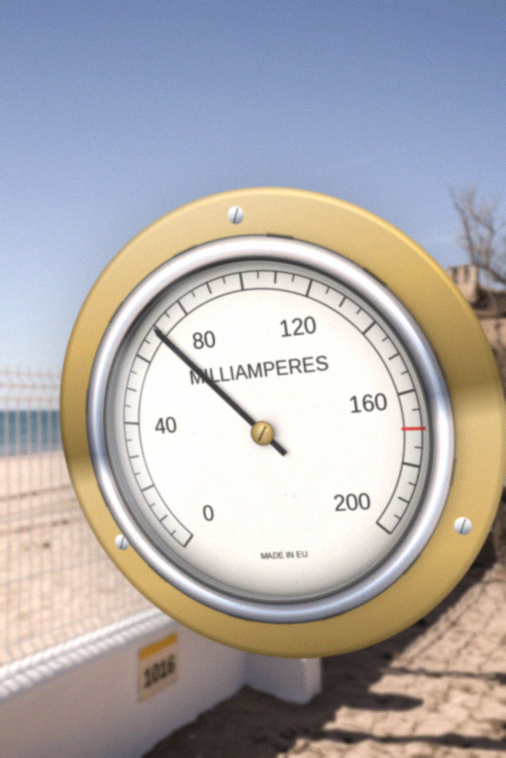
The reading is 70; mA
